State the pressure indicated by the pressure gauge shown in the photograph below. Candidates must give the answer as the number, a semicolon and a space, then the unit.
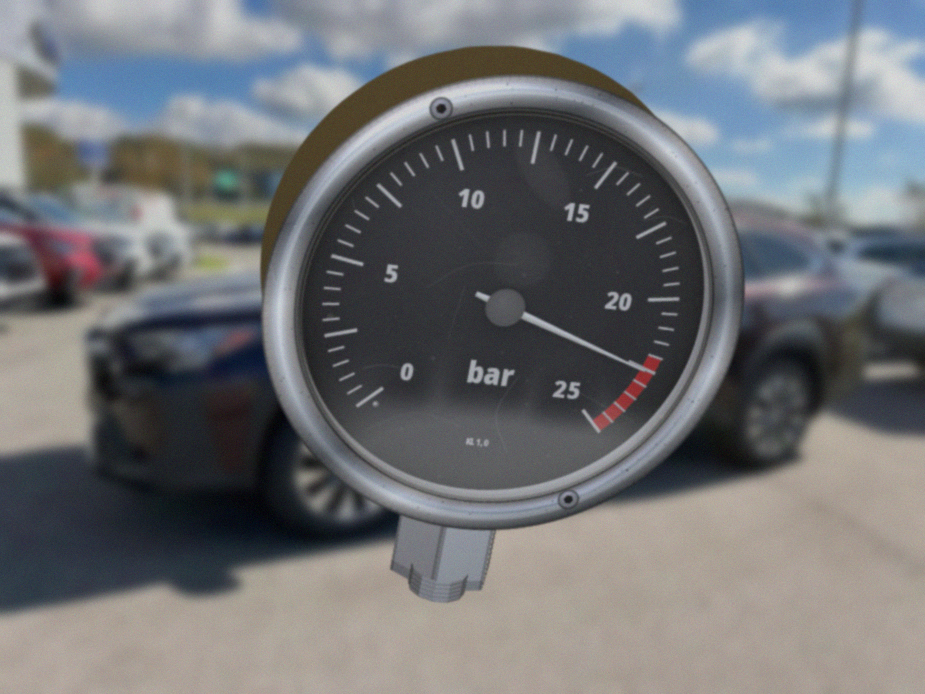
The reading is 22.5; bar
